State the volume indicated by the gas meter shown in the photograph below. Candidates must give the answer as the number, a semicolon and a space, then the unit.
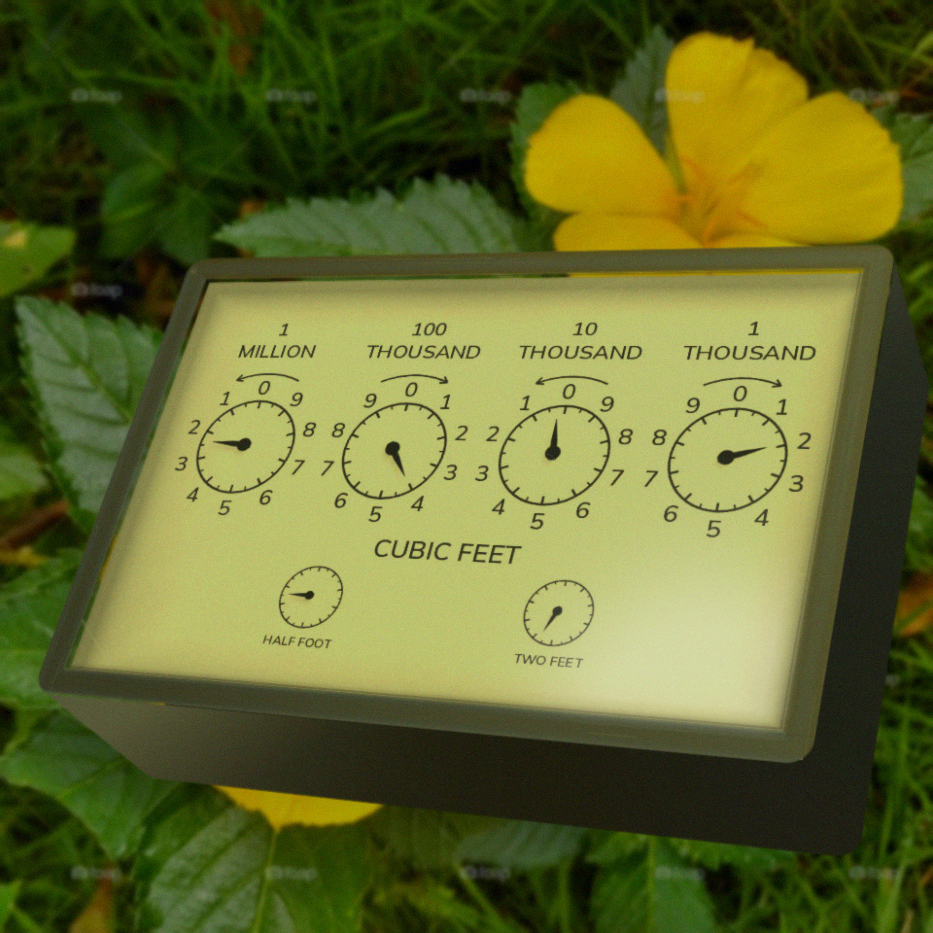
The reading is 240200; ft³
